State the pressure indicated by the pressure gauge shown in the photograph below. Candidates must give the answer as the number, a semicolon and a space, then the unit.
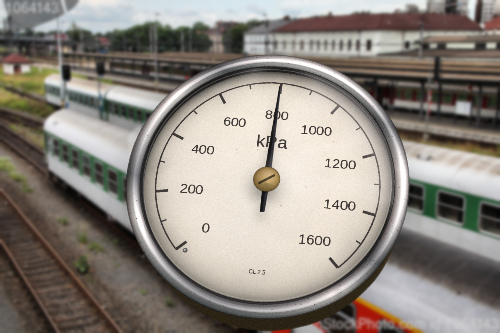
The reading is 800; kPa
